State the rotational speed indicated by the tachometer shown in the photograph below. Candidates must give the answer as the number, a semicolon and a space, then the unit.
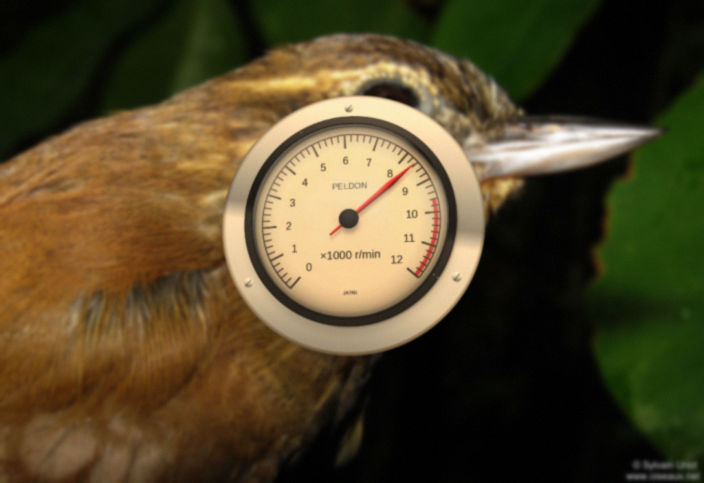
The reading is 8400; rpm
